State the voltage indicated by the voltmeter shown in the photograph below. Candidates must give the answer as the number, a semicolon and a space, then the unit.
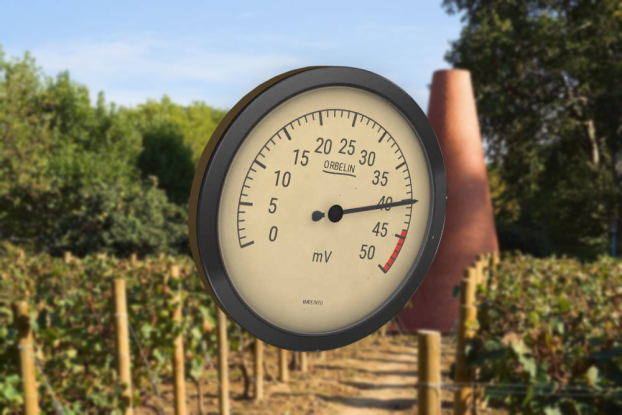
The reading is 40; mV
